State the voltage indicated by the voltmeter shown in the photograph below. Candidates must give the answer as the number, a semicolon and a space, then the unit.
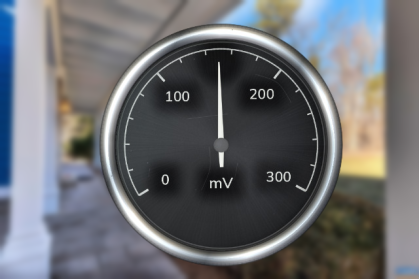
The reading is 150; mV
